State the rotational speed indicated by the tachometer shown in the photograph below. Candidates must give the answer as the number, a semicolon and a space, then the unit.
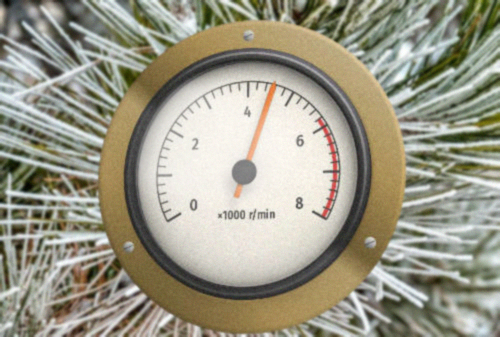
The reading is 4600; rpm
